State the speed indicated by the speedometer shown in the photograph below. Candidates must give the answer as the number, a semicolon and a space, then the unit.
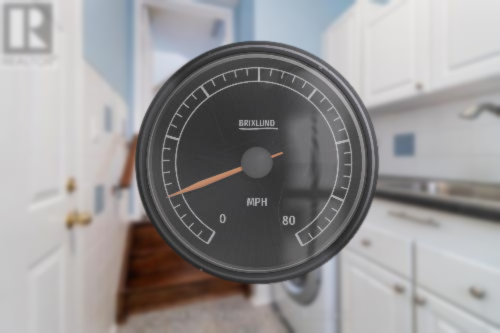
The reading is 10; mph
